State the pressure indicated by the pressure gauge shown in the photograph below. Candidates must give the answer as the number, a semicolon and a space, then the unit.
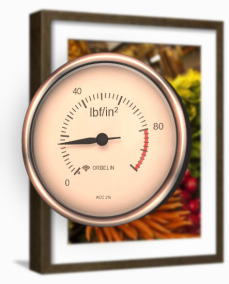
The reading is 16; psi
